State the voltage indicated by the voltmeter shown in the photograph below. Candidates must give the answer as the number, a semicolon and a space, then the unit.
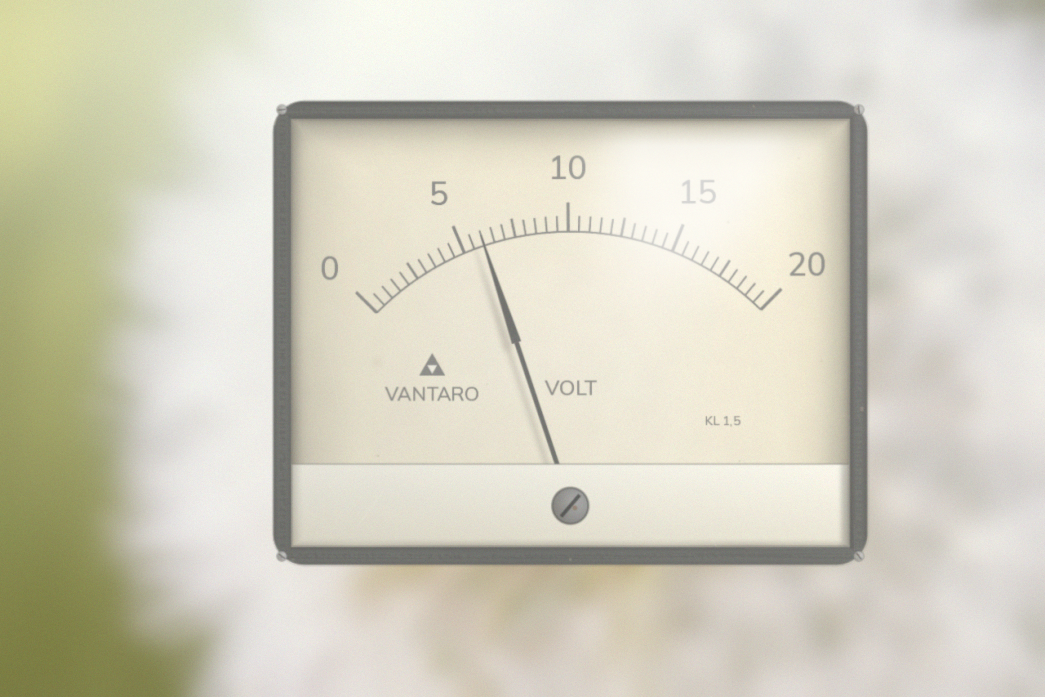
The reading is 6; V
